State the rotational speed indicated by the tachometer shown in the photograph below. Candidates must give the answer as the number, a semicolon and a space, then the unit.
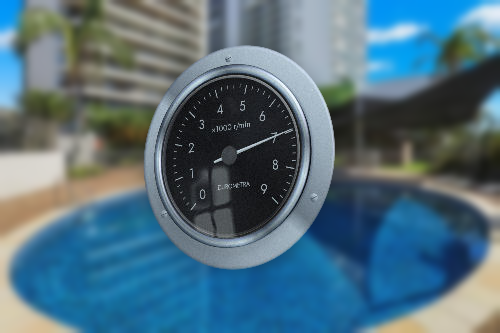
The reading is 7000; rpm
